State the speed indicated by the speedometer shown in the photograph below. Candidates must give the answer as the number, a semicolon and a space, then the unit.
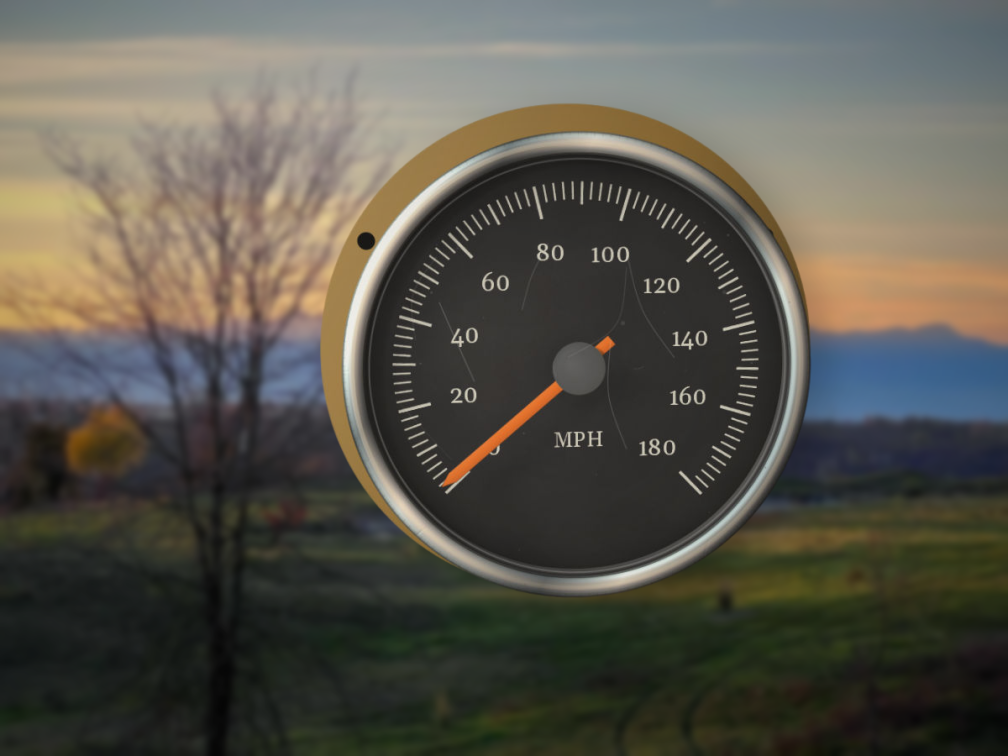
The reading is 2; mph
